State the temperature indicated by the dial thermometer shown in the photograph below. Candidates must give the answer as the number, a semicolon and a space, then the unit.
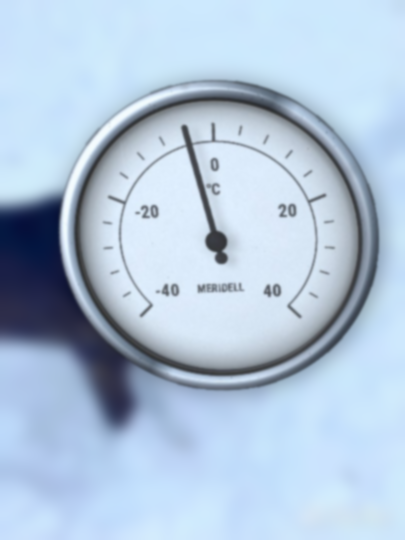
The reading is -4; °C
